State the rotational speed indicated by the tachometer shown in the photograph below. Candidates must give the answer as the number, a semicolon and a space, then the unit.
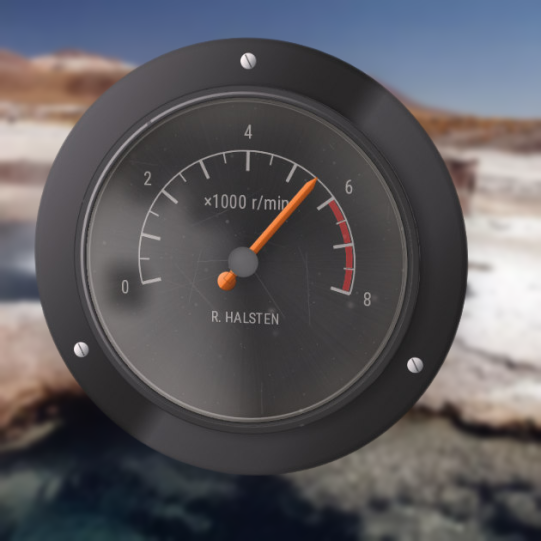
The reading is 5500; rpm
